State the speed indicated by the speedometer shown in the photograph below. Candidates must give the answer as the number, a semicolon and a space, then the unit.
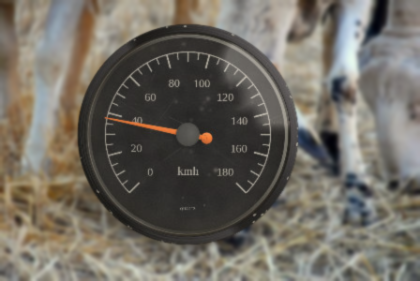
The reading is 37.5; km/h
